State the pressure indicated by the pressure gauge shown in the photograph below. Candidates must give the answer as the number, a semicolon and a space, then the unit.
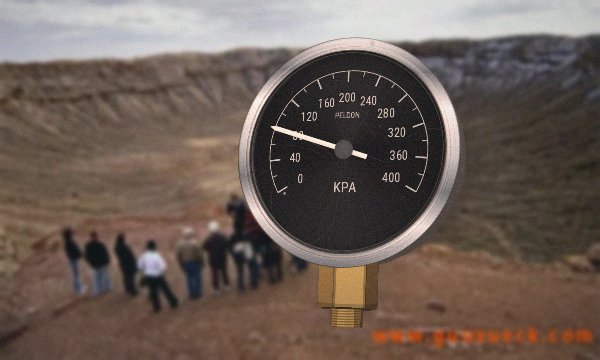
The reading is 80; kPa
